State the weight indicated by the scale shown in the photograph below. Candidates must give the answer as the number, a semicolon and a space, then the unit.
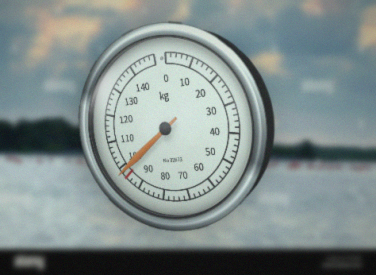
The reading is 98; kg
